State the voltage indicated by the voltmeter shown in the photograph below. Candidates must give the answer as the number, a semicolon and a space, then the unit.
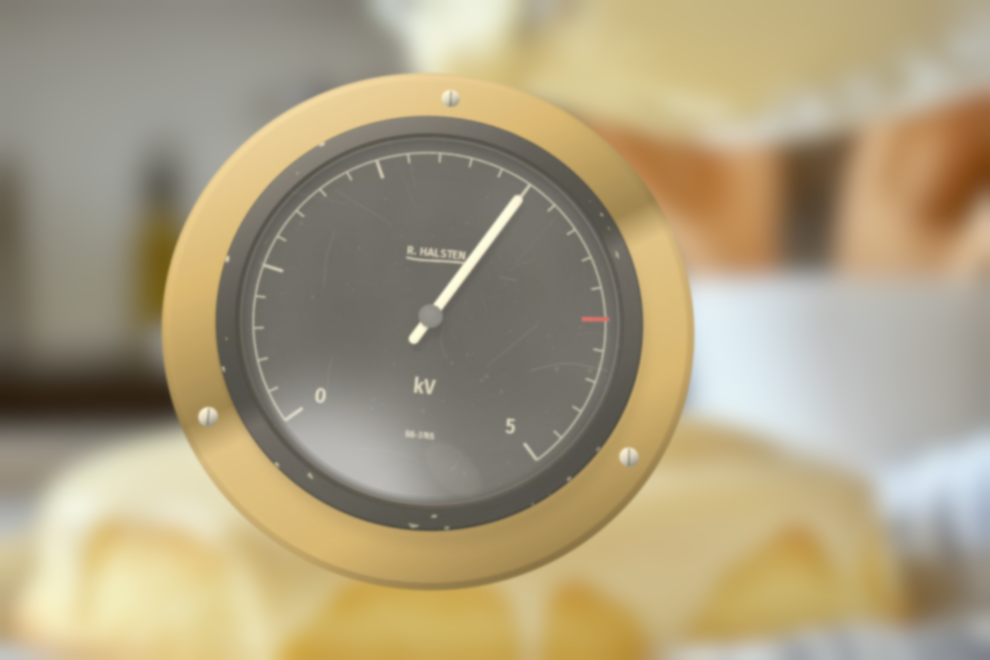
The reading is 3; kV
